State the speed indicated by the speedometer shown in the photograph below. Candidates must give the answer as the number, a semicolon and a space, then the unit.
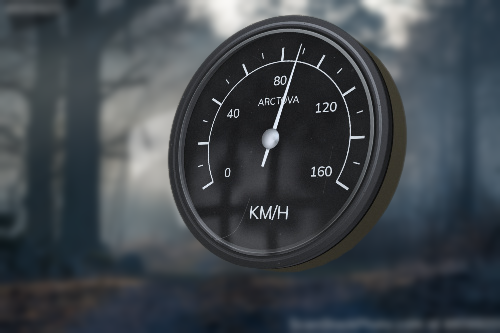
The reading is 90; km/h
